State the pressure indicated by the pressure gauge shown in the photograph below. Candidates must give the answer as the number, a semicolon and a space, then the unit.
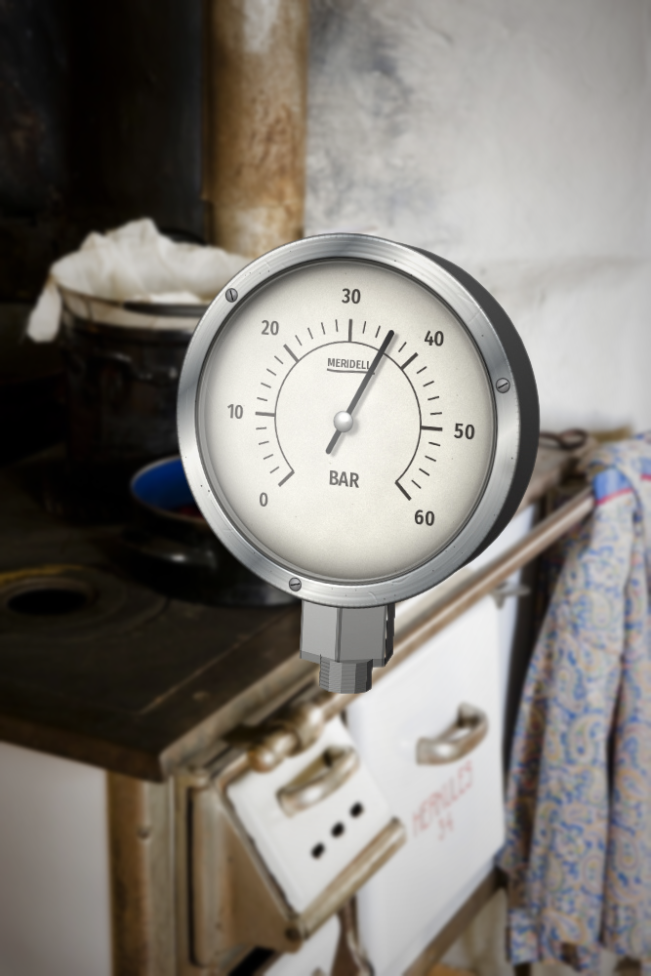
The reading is 36; bar
